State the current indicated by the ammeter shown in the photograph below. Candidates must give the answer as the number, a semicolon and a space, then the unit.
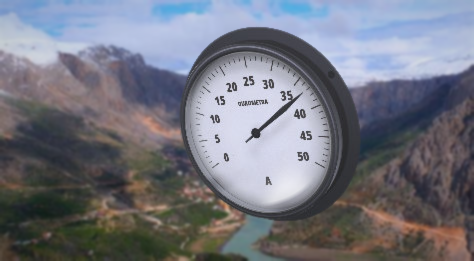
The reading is 37; A
